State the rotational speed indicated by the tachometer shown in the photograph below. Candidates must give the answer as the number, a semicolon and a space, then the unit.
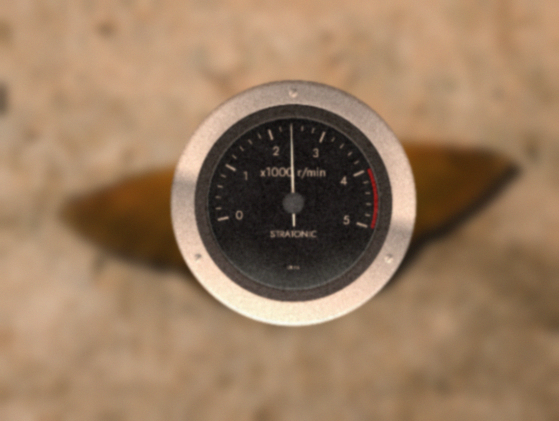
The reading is 2400; rpm
